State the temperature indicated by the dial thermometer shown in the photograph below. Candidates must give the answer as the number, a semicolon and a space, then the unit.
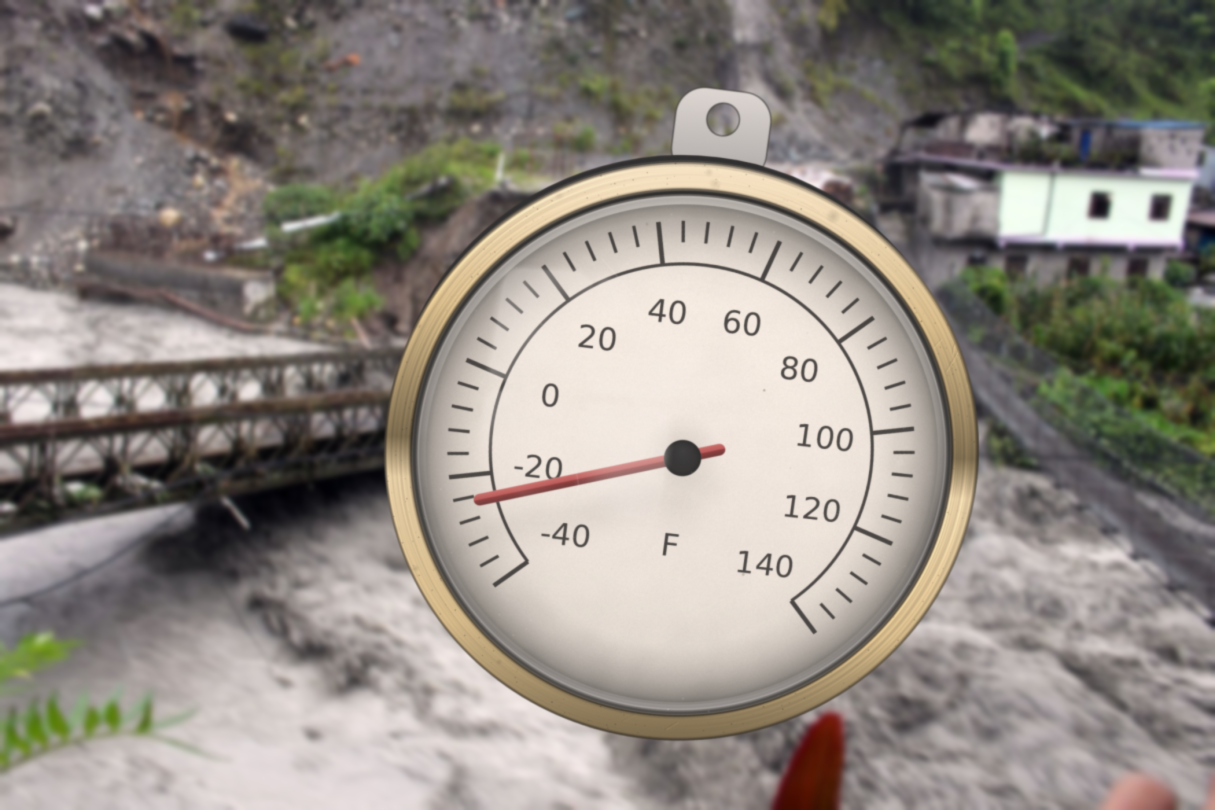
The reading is -24; °F
